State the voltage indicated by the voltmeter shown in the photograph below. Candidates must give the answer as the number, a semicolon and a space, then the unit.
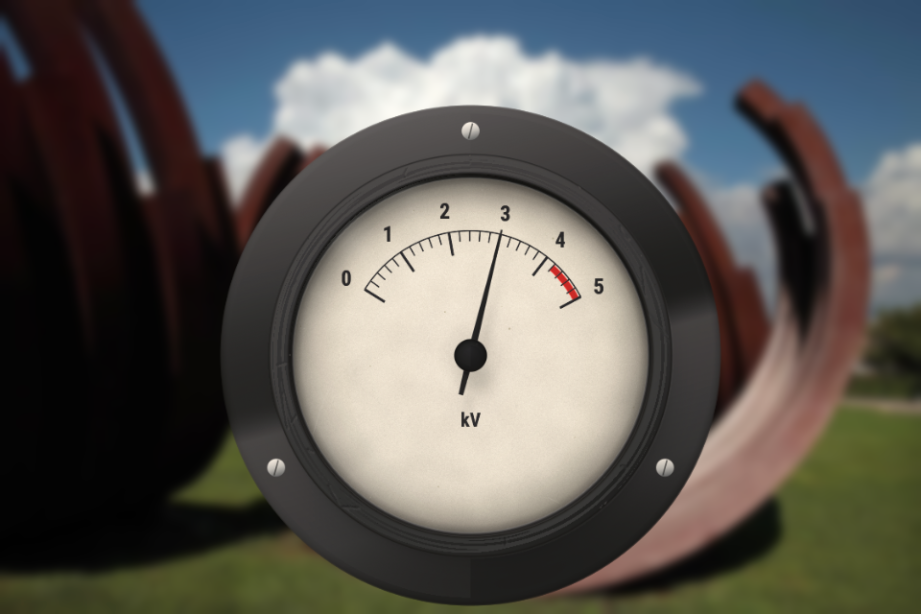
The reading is 3; kV
